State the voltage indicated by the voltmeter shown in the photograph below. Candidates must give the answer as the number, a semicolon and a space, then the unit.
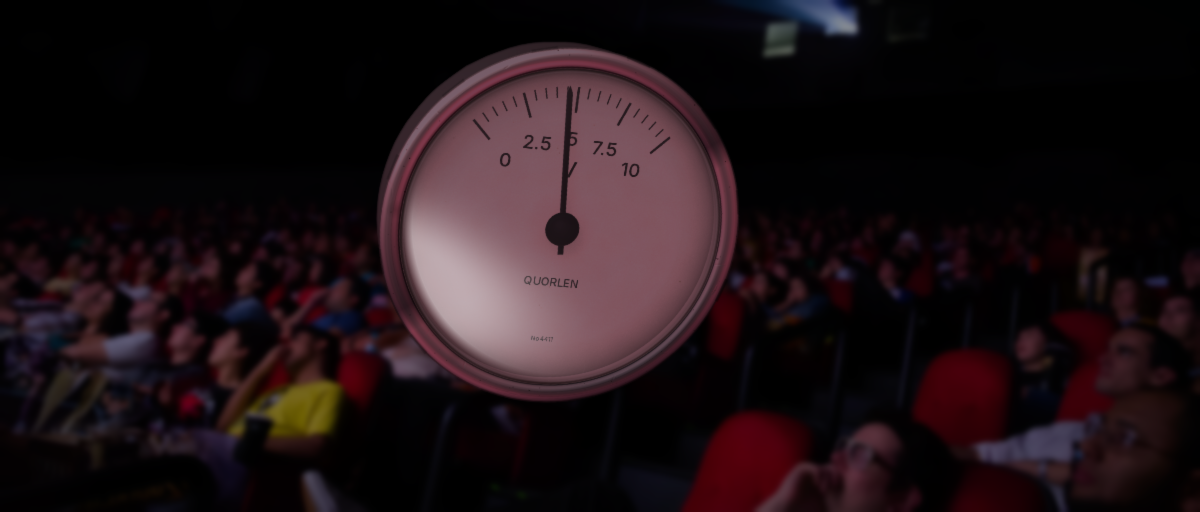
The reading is 4.5; V
